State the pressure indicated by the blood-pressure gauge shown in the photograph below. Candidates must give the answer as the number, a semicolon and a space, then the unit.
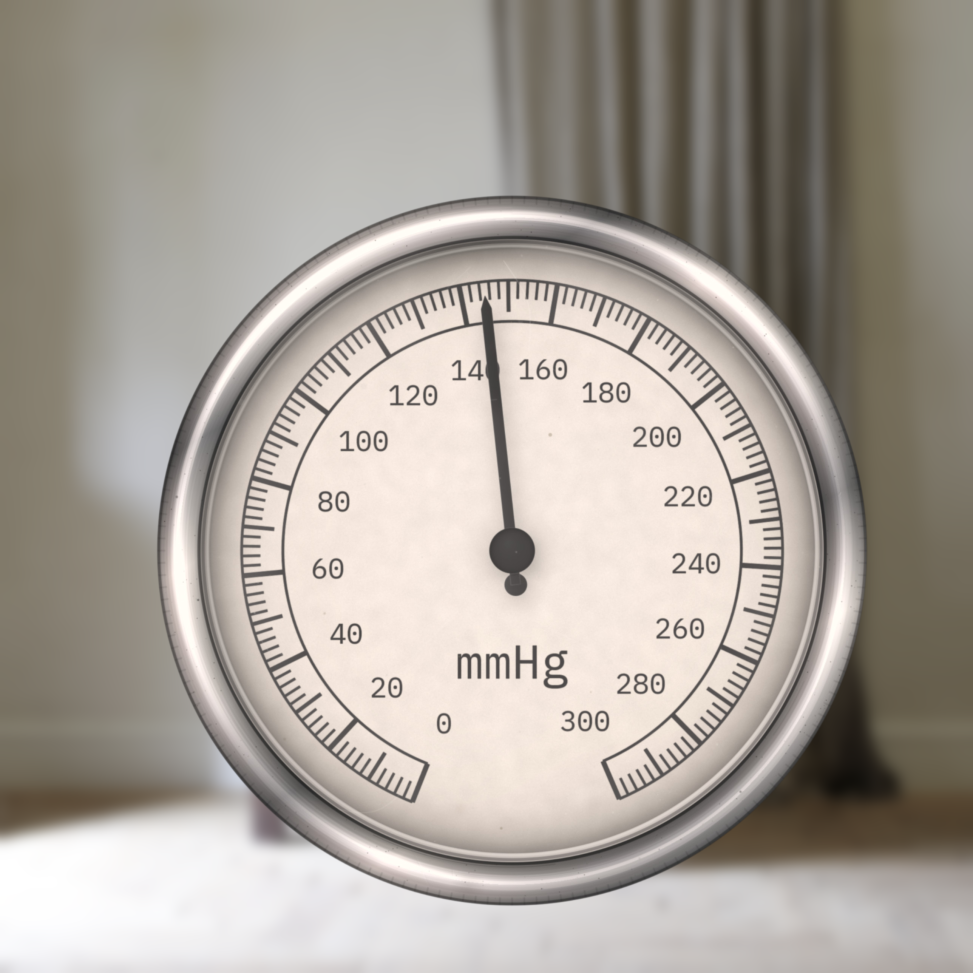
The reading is 145; mmHg
